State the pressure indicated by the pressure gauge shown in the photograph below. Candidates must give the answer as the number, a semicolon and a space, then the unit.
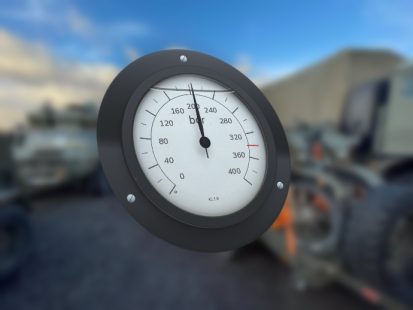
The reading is 200; bar
